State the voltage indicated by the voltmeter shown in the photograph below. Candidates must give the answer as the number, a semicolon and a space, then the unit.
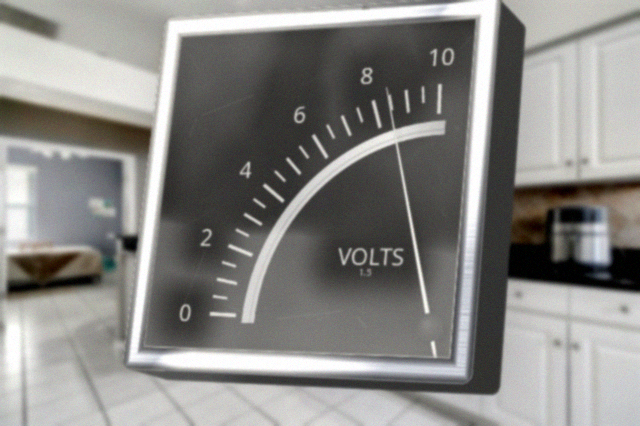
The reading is 8.5; V
